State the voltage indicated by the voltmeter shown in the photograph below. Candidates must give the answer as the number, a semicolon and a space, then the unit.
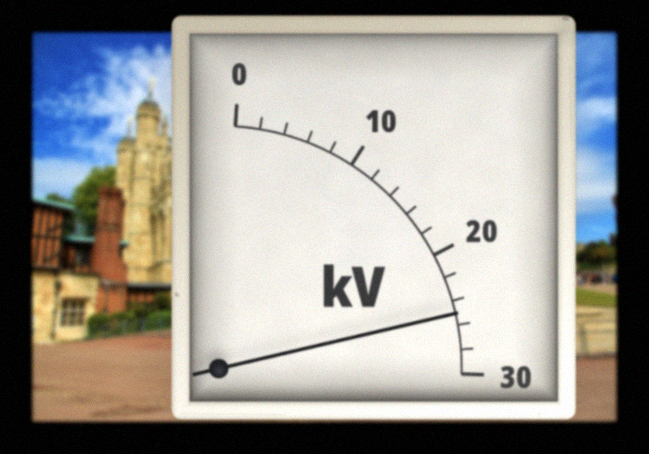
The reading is 25; kV
